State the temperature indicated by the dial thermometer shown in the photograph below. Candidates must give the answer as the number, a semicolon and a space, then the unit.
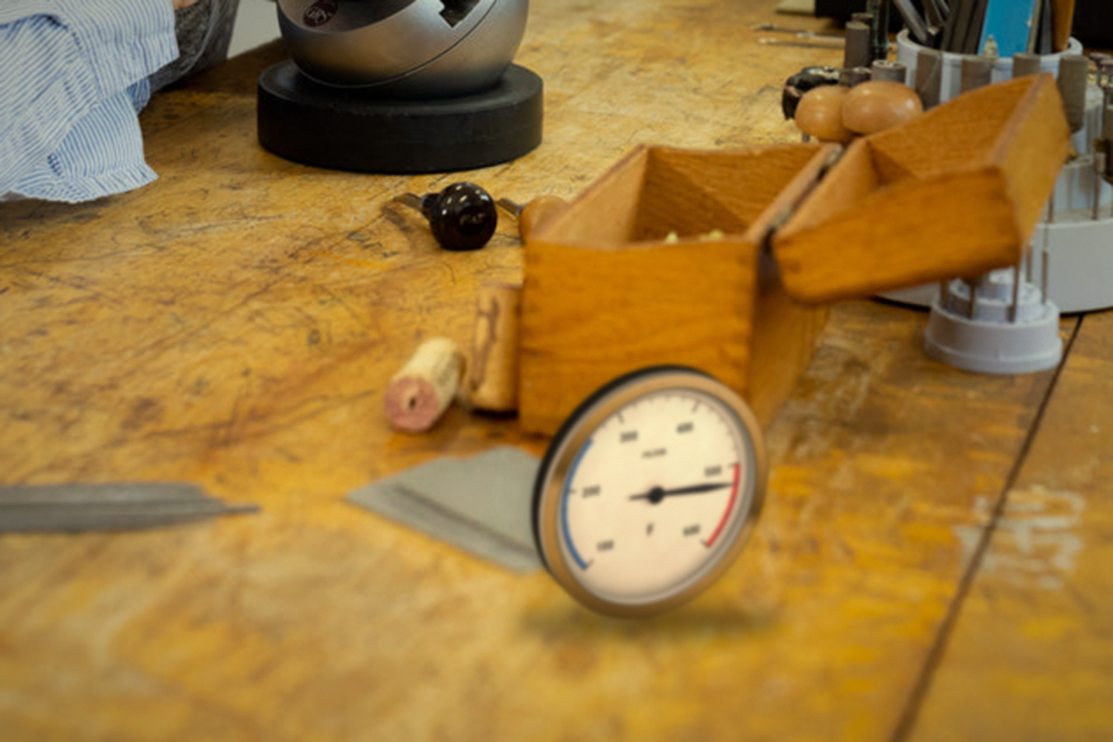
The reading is 520; °F
